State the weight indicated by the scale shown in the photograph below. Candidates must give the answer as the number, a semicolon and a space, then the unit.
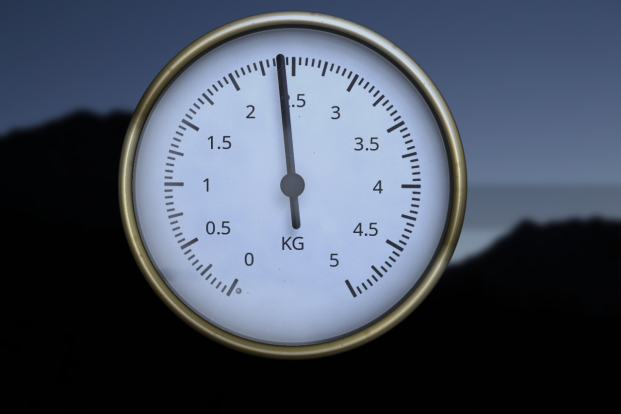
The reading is 2.4; kg
